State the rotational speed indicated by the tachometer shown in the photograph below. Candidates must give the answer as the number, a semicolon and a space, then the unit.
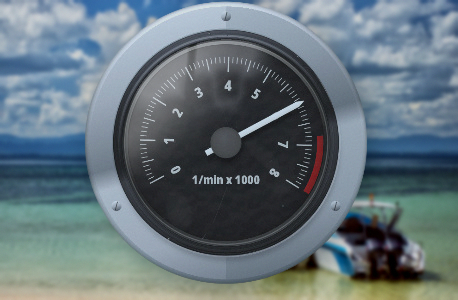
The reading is 6000; rpm
